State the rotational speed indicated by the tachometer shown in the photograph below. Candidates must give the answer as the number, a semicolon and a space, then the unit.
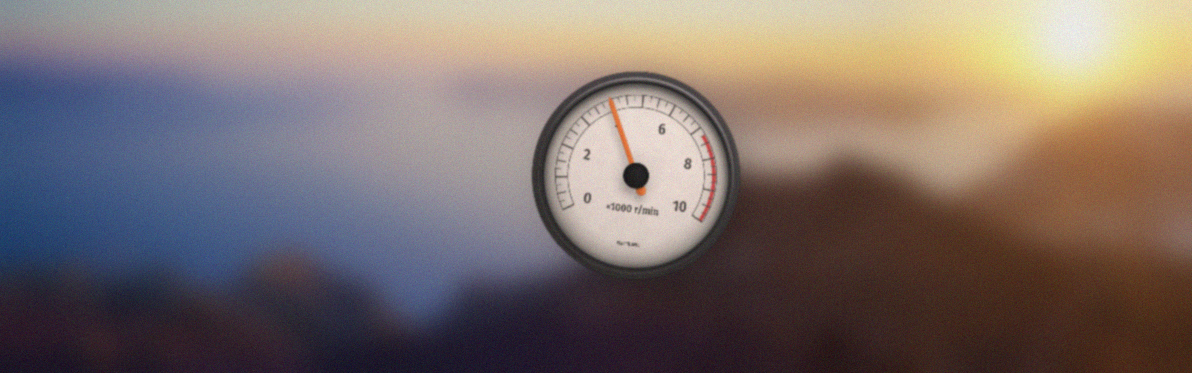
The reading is 4000; rpm
